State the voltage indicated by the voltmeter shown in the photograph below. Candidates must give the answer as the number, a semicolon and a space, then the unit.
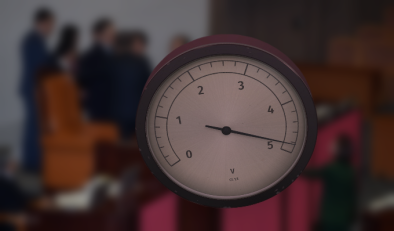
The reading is 4.8; V
